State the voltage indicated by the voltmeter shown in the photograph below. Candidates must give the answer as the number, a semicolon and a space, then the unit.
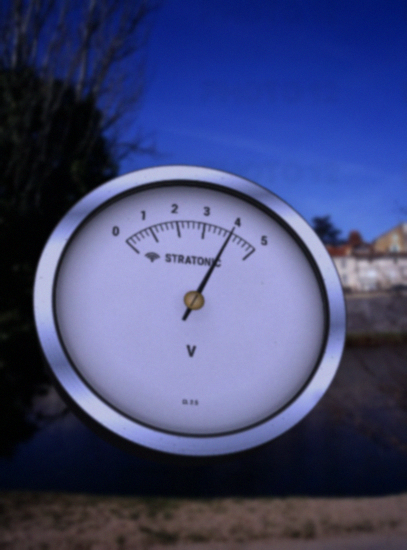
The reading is 4; V
